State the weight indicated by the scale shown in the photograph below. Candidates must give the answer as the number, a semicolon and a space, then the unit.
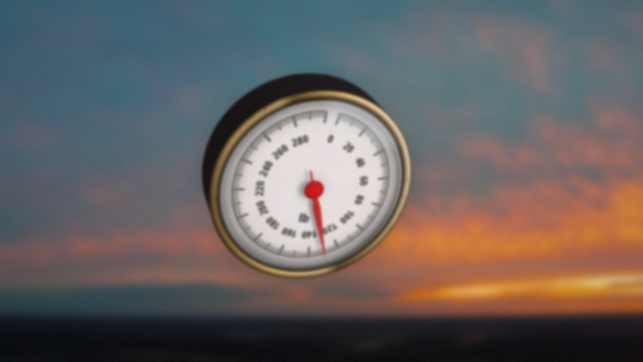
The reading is 130; lb
